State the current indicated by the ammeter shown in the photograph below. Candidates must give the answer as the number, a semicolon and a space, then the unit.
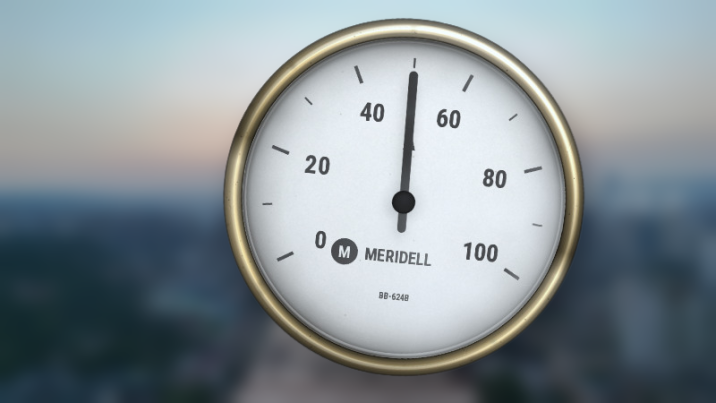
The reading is 50; A
